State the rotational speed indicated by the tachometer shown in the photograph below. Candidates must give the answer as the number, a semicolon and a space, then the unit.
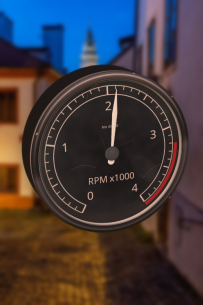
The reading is 2100; rpm
